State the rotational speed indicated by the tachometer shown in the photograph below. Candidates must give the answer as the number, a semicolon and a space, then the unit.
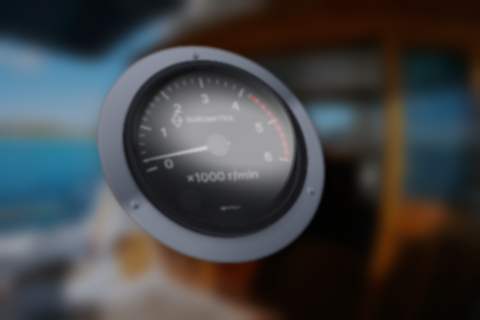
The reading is 200; rpm
